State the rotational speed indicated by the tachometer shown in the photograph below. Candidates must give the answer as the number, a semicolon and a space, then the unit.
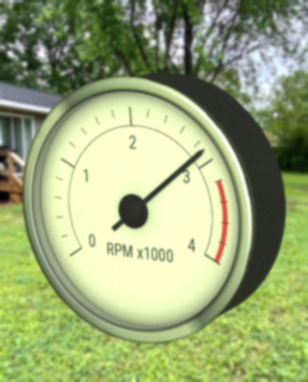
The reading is 2900; rpm
